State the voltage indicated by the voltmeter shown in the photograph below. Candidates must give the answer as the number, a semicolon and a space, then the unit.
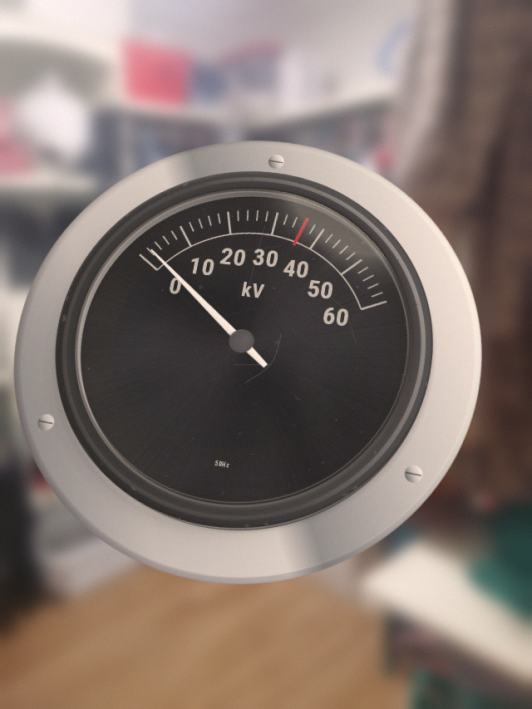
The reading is 2; kV
